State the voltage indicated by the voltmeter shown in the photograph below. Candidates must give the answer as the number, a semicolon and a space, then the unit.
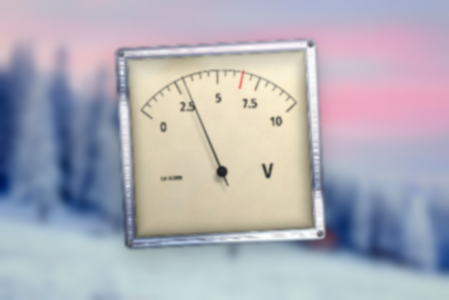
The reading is 3; V
